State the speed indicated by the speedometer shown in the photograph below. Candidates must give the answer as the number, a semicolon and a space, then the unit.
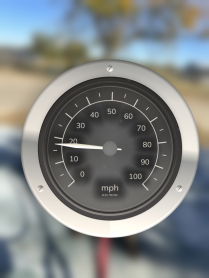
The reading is 17.5; mph
